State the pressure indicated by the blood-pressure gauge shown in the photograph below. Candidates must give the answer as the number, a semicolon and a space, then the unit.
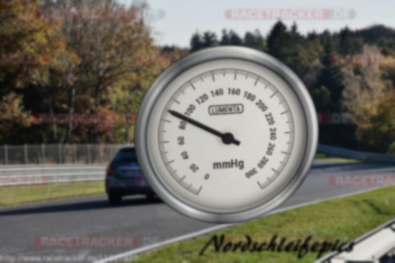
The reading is 90; mmHg
